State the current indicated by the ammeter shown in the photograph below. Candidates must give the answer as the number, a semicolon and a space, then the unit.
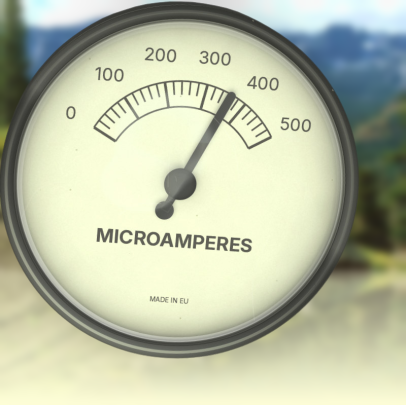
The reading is 360; µA
